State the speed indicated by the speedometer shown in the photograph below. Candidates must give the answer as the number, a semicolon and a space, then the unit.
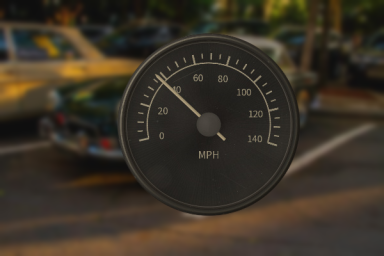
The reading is 37.5; mph
